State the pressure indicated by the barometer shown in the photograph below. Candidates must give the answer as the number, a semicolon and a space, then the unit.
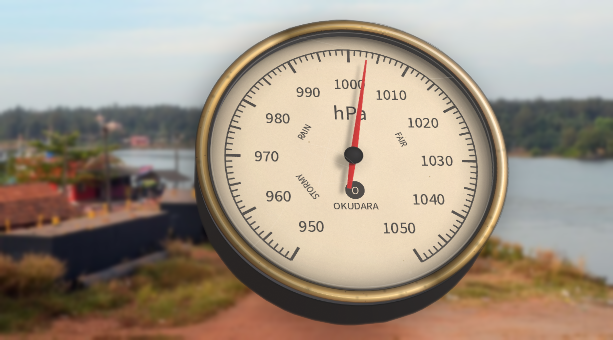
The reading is 1003; hPa
